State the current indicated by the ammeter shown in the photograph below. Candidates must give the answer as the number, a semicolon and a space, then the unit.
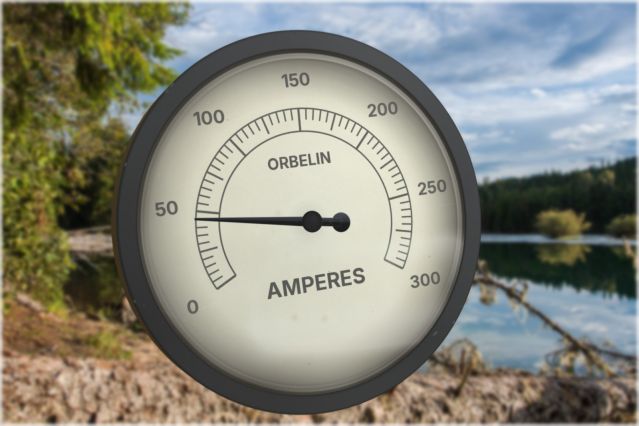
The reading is 45; A
